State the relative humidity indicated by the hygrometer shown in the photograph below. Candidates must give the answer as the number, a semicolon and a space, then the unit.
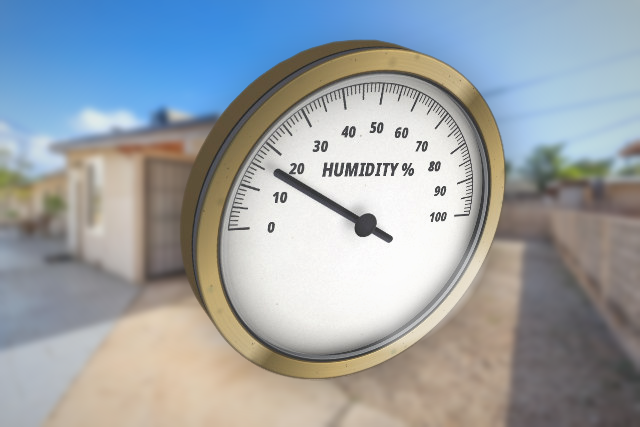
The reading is 16; %
